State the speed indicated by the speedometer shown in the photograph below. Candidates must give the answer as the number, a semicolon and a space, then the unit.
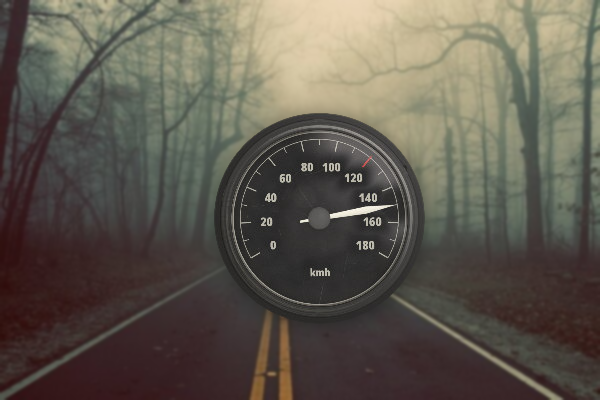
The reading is 150; km/h
